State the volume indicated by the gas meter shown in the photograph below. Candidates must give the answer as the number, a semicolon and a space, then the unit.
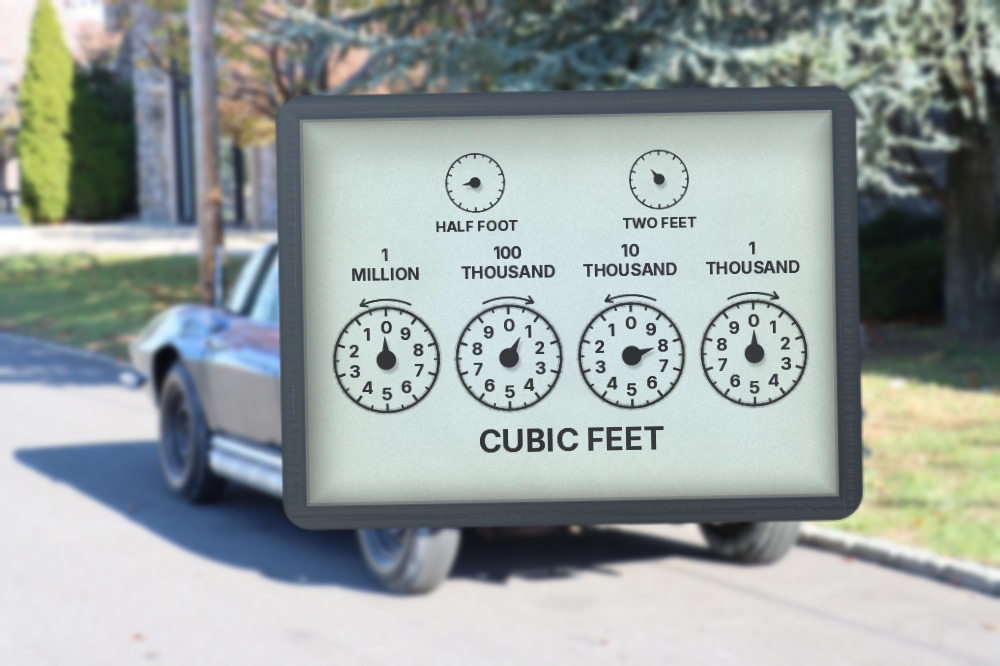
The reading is 8000; ft³
